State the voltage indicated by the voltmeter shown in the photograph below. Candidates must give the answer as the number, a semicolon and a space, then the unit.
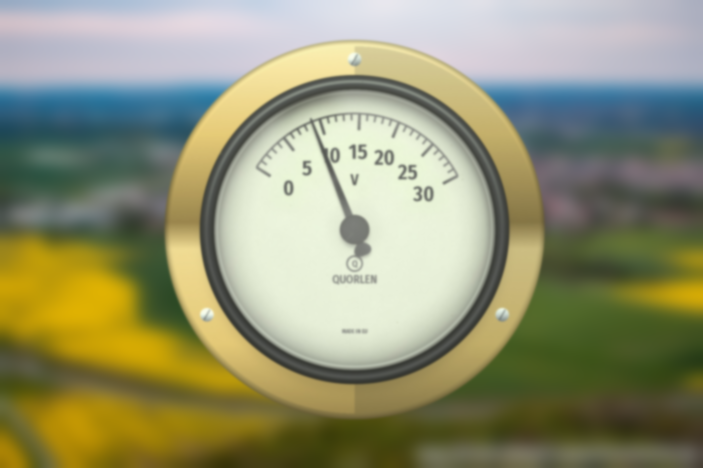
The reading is 9; V
